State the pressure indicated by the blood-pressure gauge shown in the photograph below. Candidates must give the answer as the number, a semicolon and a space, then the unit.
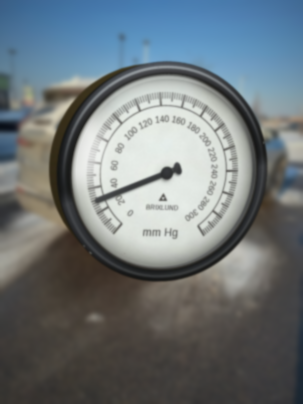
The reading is 30; mmHg
